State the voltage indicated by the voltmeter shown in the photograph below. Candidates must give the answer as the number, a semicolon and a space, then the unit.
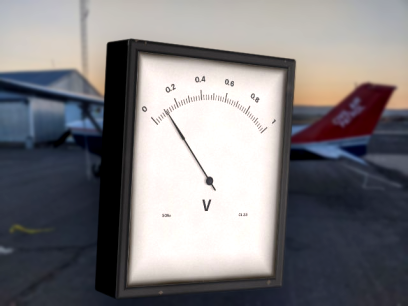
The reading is 0.1; V
